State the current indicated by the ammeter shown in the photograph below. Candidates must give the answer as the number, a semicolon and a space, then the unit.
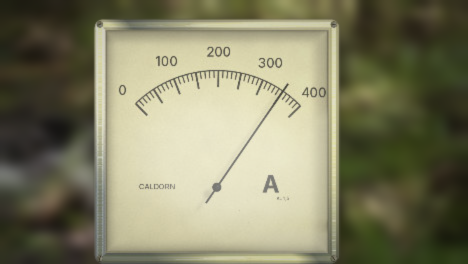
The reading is 350; A
